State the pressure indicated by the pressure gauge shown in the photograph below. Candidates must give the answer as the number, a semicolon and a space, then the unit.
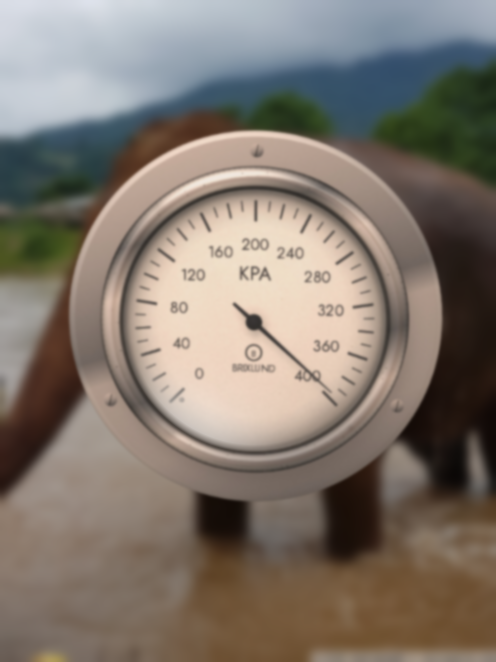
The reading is 395; kPa
